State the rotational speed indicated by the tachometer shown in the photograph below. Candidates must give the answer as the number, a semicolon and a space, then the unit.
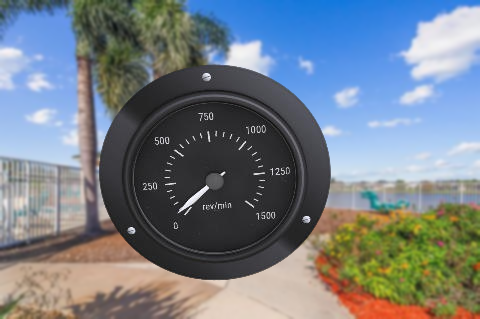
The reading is 50; rpm
